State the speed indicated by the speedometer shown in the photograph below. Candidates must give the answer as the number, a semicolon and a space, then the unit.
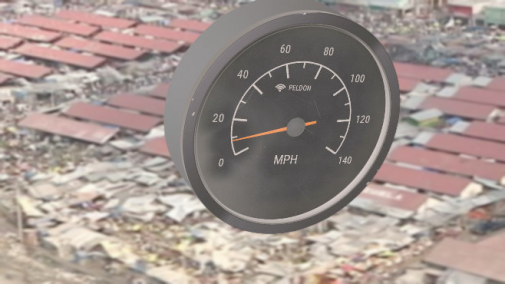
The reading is 10; mph
